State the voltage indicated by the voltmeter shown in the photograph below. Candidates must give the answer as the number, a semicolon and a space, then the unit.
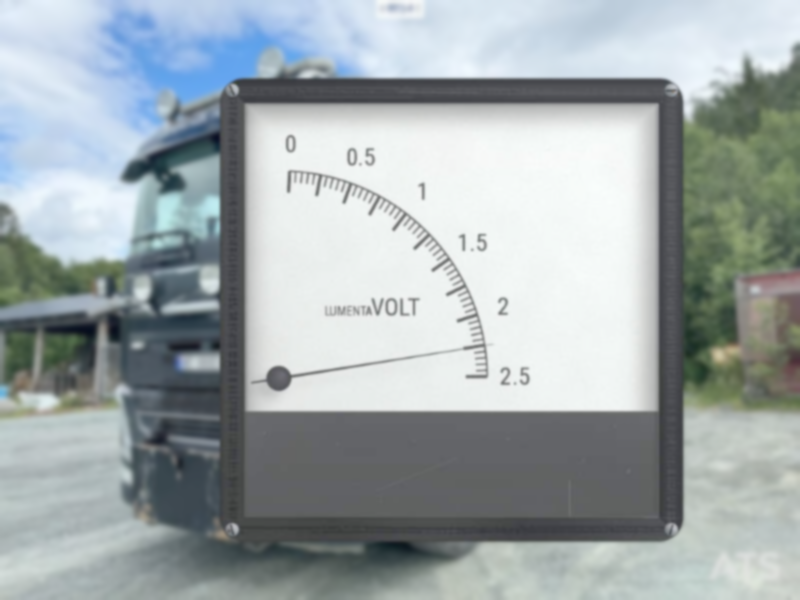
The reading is 2.25; V
